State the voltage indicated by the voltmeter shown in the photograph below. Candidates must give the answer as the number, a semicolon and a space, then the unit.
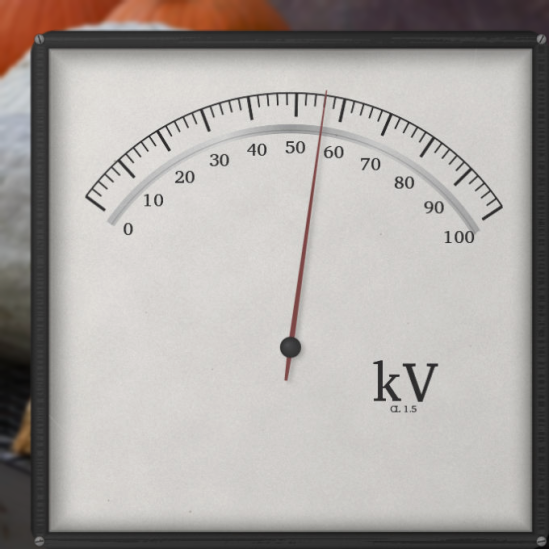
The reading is 56; kV
